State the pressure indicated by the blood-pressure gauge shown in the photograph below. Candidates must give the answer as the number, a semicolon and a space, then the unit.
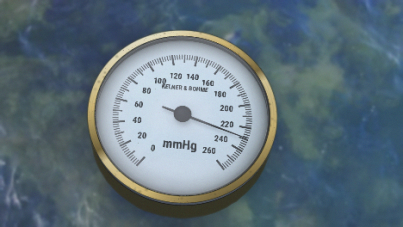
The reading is 230; mmHg
